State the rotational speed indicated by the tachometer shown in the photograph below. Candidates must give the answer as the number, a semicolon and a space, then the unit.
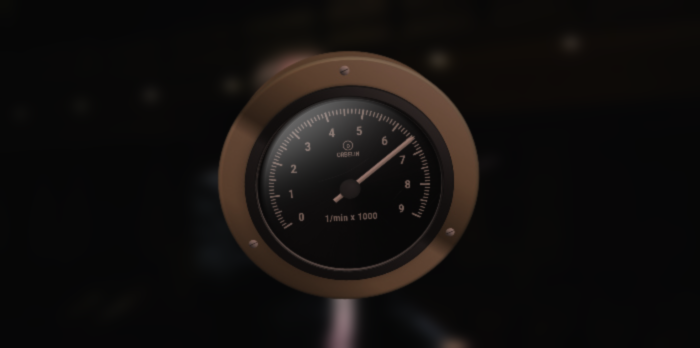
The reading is 6500; rpm
